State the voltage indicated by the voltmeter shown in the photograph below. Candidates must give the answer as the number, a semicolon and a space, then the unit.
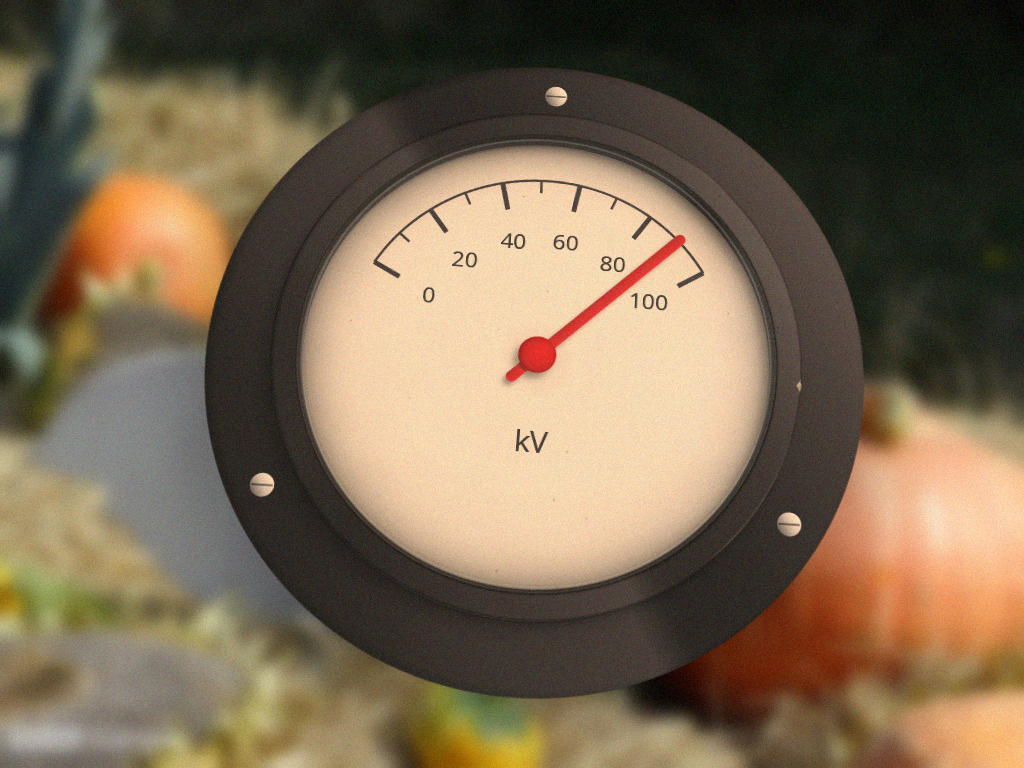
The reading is 90; kV
